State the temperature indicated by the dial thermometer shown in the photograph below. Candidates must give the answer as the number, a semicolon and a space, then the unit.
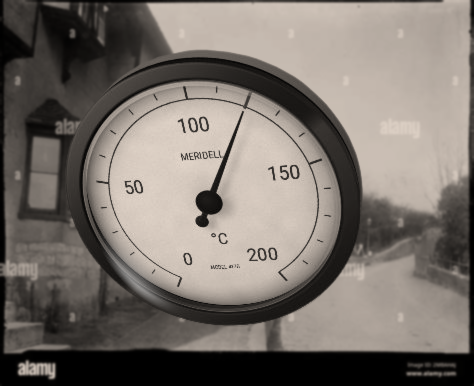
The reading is 120; °C
